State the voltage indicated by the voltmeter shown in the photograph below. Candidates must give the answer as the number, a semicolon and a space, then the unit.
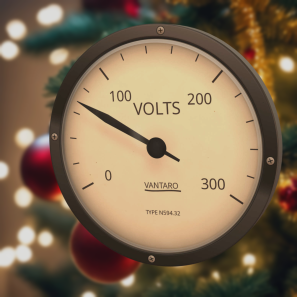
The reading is 70; V
